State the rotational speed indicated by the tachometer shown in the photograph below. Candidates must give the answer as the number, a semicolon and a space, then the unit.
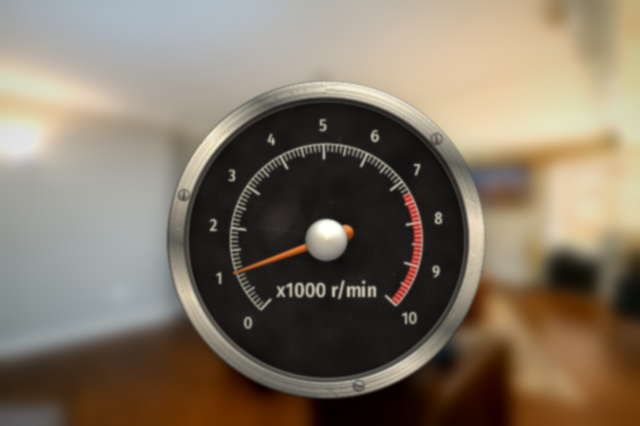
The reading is 1000; rpm
